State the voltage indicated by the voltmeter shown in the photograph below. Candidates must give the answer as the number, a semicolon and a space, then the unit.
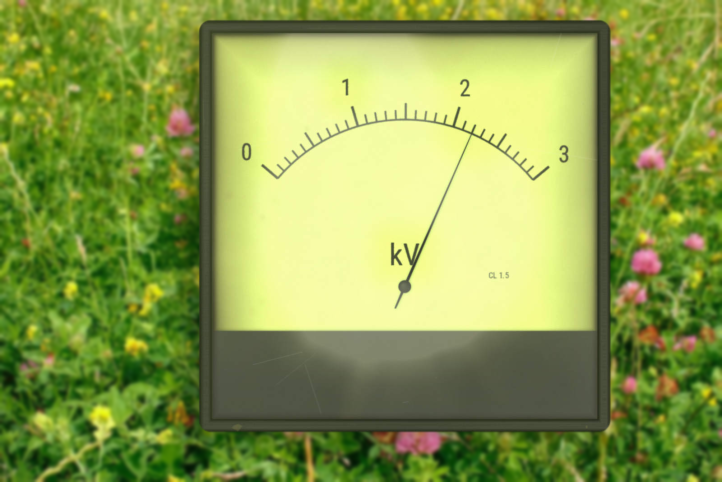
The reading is 2.2; kV
